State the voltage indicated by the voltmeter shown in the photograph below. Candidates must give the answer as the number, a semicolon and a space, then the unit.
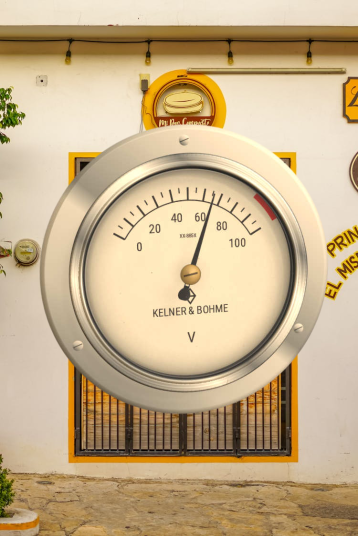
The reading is 65; V
